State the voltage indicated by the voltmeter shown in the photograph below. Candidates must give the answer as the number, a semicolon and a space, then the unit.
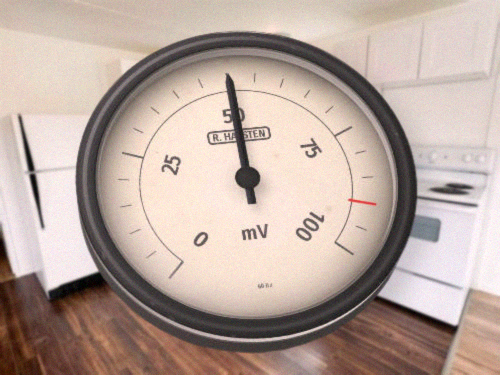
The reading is 50; mV
